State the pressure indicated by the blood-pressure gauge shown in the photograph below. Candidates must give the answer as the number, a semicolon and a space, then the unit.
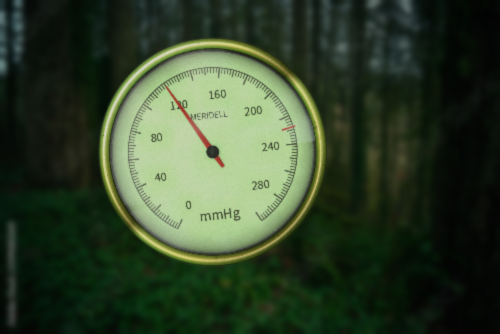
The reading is 120; mmHg
